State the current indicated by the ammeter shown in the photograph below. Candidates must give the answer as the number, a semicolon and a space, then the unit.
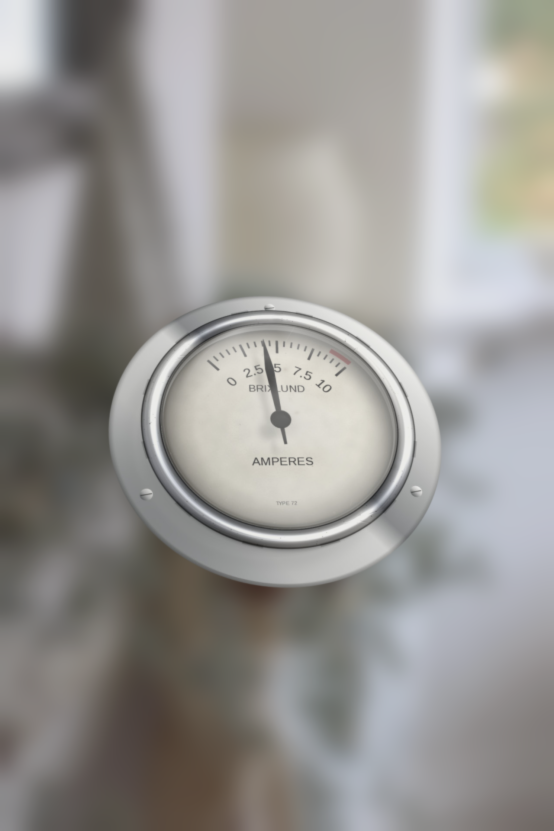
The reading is 4; A
